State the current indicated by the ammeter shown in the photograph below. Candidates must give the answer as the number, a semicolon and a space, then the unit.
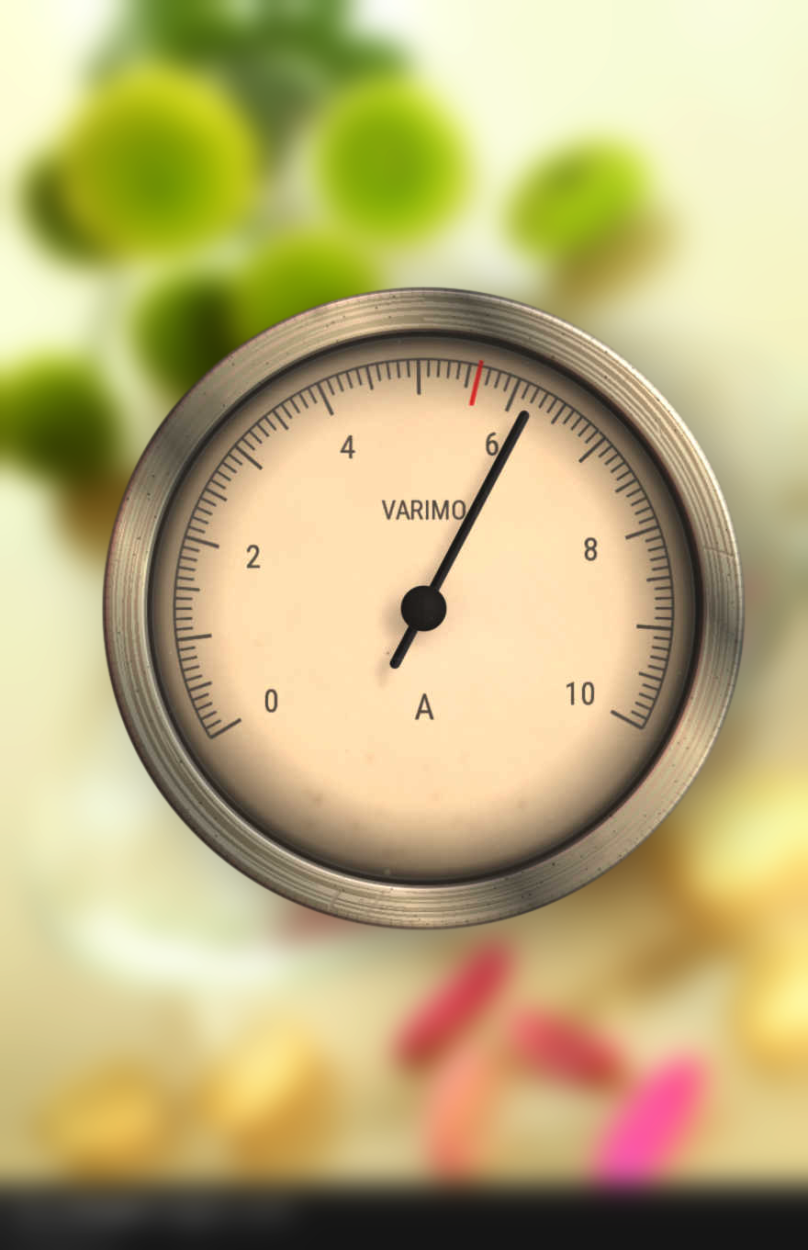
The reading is 6.2; A
